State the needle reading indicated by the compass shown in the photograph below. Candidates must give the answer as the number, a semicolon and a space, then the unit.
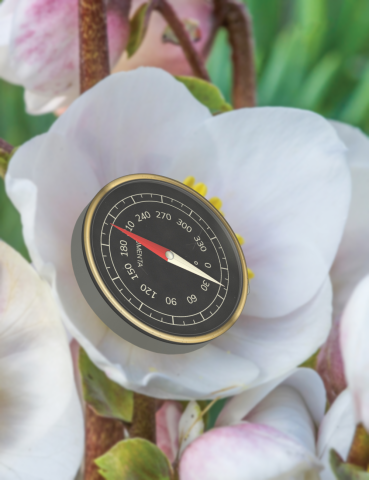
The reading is 200; °
